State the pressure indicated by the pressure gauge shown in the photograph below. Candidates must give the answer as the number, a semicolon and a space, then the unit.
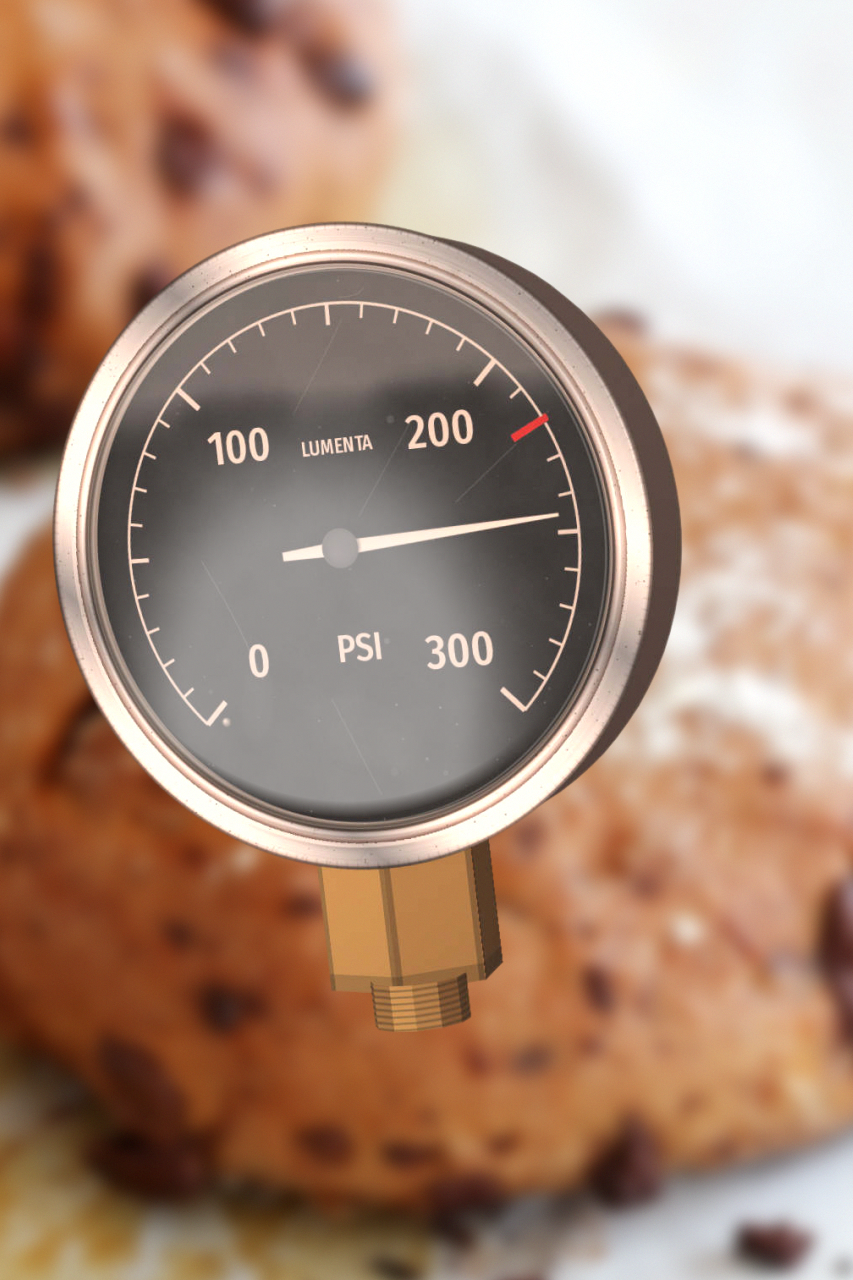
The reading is 245; psi
